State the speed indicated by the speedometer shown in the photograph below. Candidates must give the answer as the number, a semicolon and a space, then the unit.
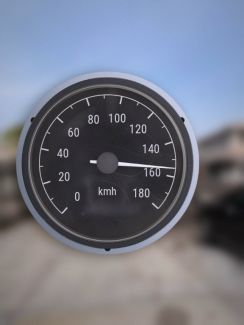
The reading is 155; km/h
